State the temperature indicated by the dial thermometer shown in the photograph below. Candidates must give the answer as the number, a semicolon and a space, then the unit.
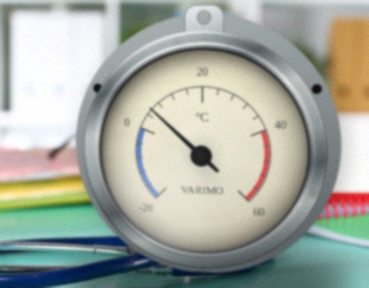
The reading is 6; °C
